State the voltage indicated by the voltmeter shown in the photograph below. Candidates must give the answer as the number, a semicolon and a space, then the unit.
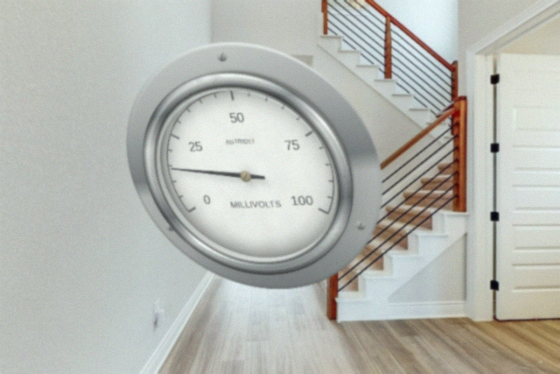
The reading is 15; mV
